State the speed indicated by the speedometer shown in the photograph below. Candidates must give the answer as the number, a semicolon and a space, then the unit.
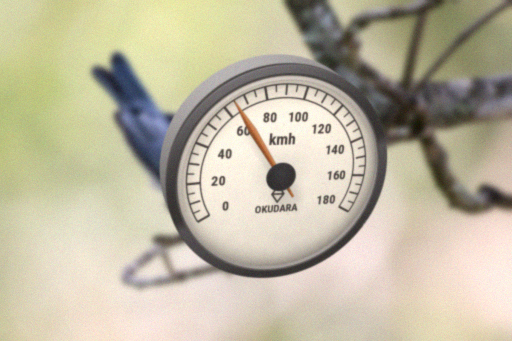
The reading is 65; km/h
